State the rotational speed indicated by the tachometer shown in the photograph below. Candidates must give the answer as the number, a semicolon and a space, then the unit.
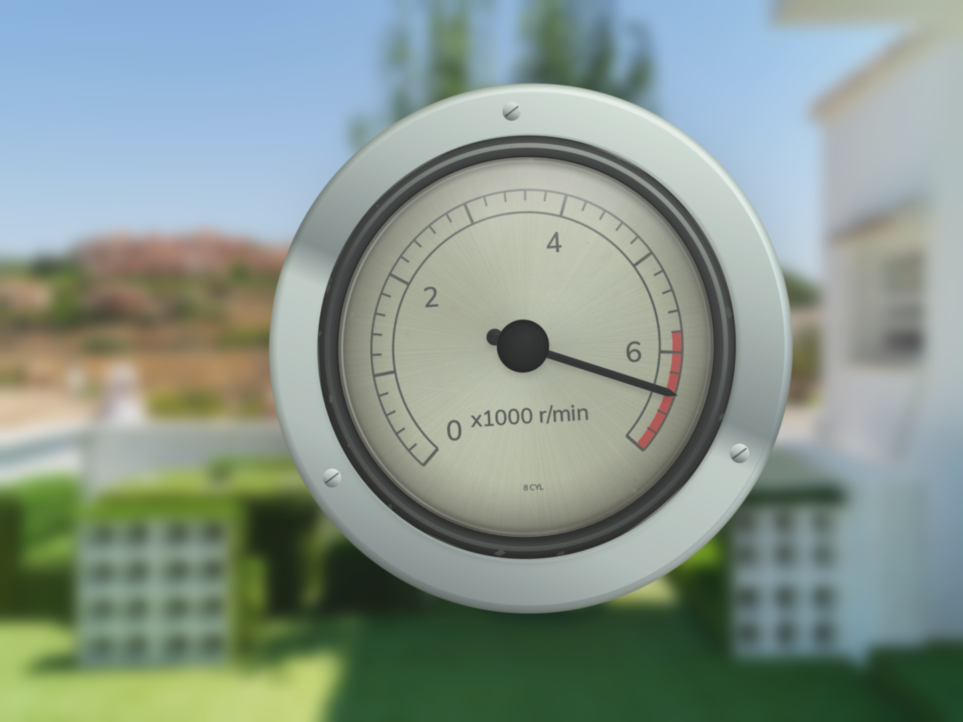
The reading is 6400; rpm
